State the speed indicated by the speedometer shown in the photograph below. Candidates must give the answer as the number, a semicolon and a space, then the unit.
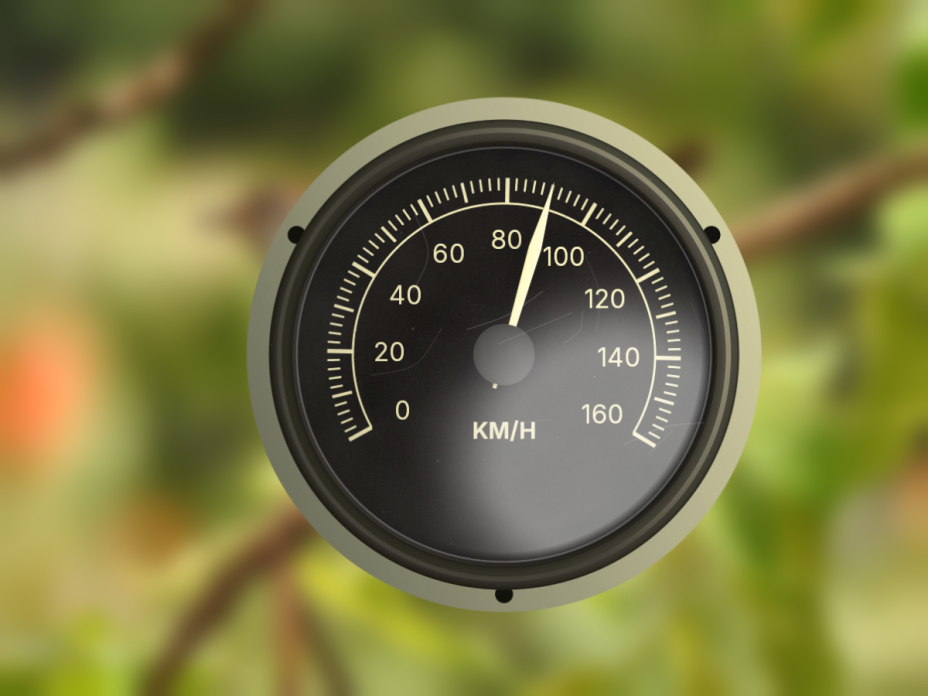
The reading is 90; km/h
